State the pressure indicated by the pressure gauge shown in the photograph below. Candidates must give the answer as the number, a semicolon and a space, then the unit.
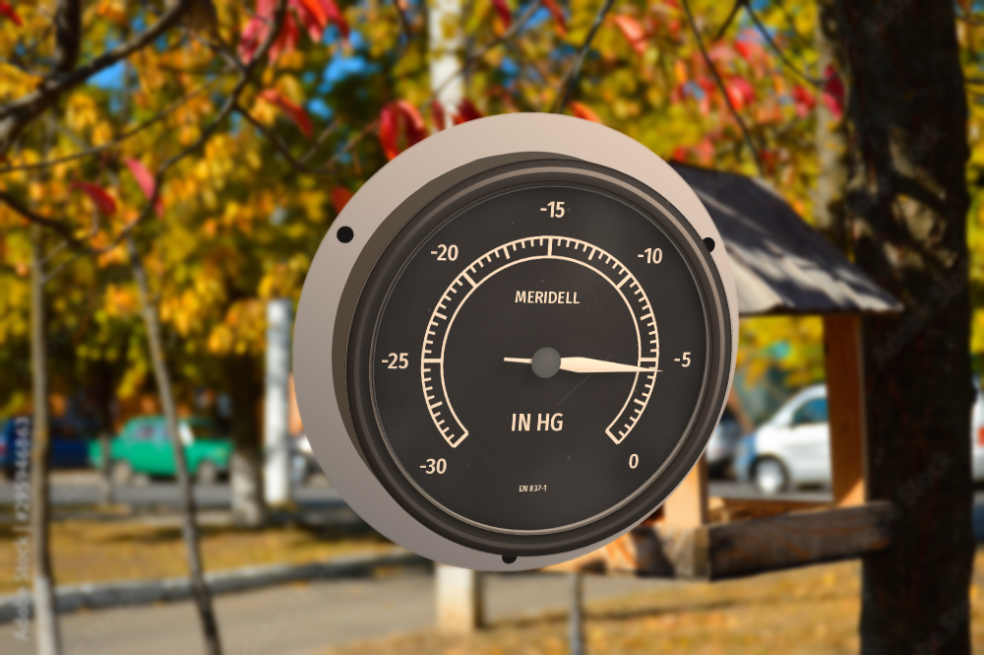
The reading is -4.5; inHg
